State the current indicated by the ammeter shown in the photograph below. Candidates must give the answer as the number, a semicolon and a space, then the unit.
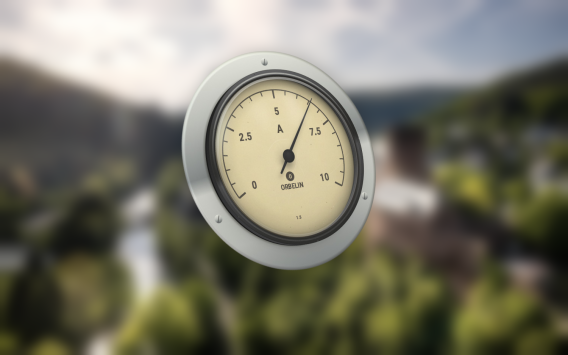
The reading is 6.5; A
